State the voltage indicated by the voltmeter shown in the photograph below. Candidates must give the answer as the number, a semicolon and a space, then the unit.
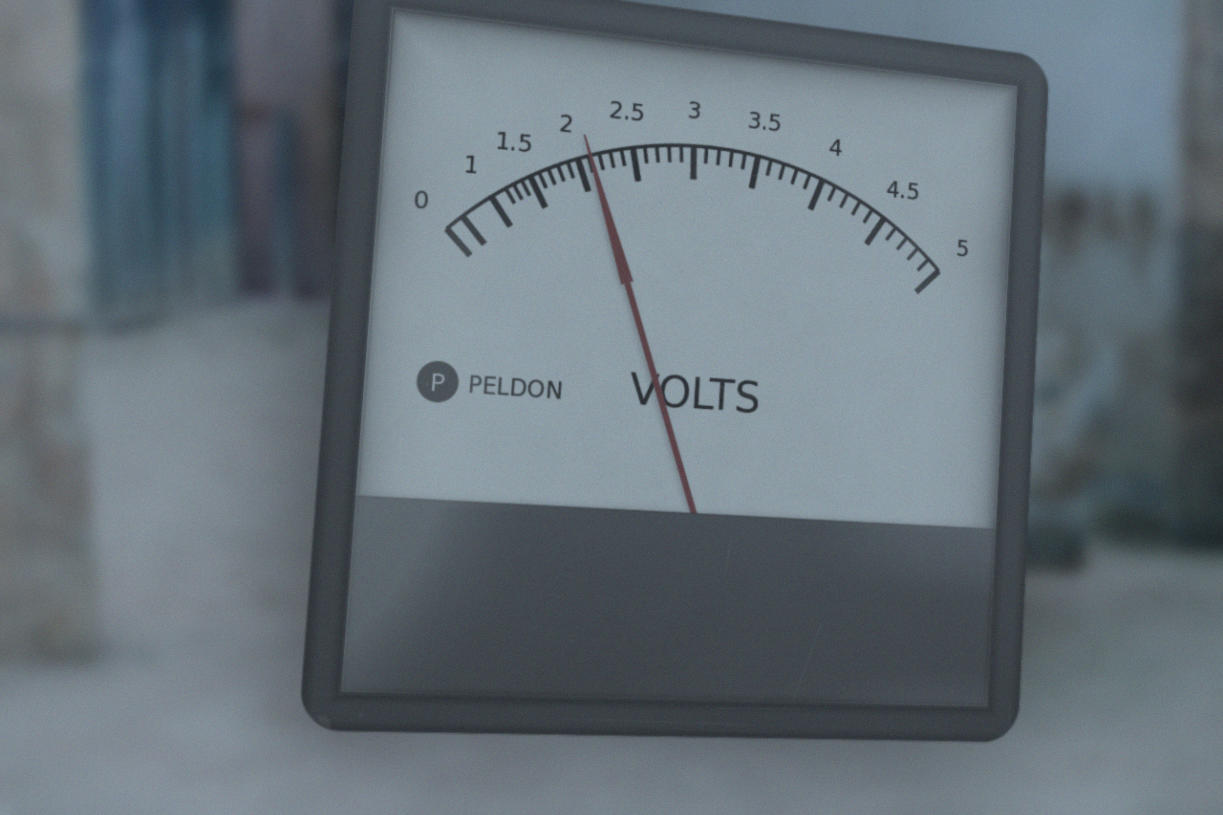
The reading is 2.1; V
